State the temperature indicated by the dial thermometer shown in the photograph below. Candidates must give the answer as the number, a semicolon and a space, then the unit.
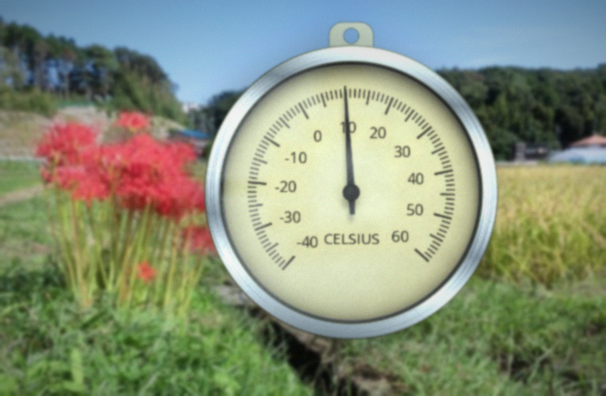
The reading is 10; °C
